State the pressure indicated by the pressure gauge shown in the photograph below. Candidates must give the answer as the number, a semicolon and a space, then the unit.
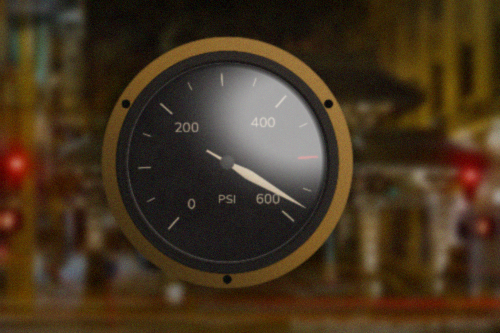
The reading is 575; psi
